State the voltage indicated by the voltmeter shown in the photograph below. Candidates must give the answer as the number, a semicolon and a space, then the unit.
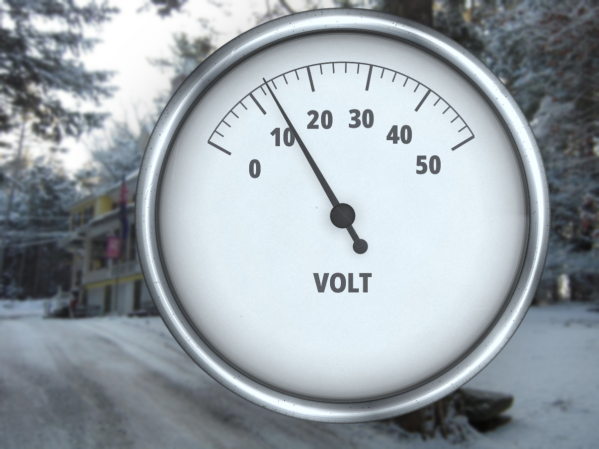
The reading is 13; V
